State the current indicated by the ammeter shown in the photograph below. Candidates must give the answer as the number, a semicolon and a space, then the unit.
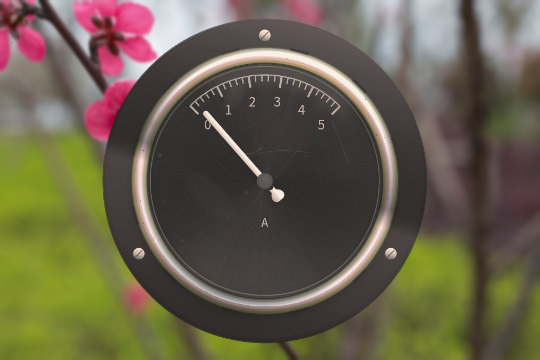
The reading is 0.2; A
